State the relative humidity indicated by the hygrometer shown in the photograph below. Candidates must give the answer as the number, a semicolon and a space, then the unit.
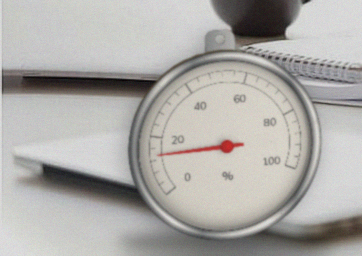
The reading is 14; %
